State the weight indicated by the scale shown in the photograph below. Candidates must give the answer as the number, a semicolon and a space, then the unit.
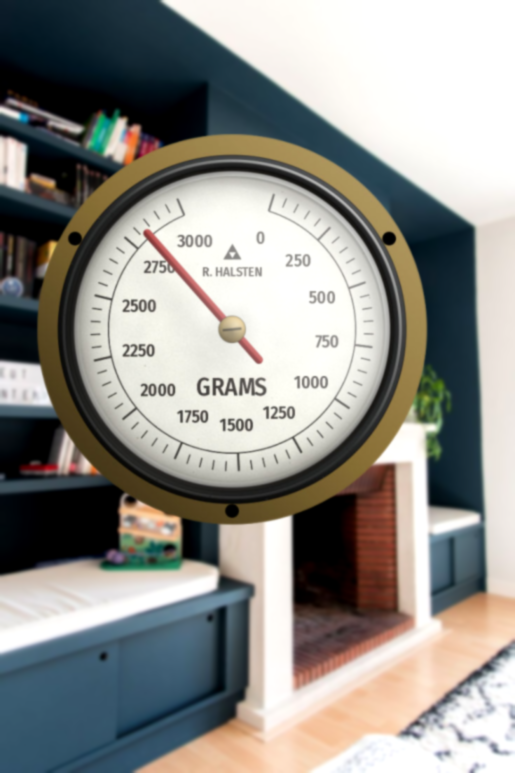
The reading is 2825; g
